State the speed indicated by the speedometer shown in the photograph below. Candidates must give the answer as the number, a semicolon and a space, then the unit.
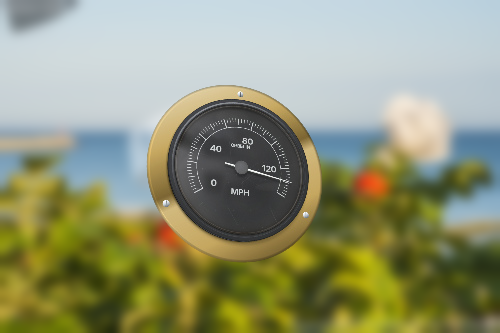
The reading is 130; mph
